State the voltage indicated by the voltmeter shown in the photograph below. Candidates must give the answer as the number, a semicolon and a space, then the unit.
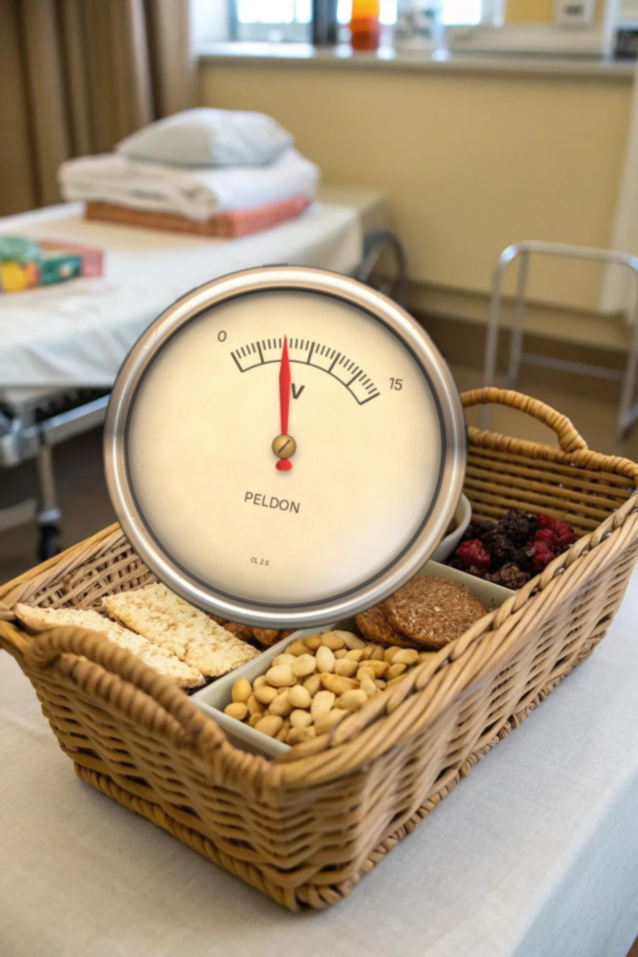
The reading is 5; V
